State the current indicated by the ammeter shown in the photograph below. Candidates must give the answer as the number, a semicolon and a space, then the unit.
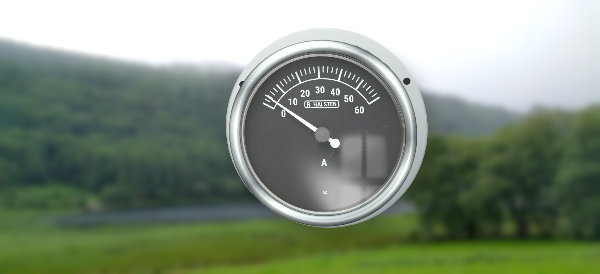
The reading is 4; A
